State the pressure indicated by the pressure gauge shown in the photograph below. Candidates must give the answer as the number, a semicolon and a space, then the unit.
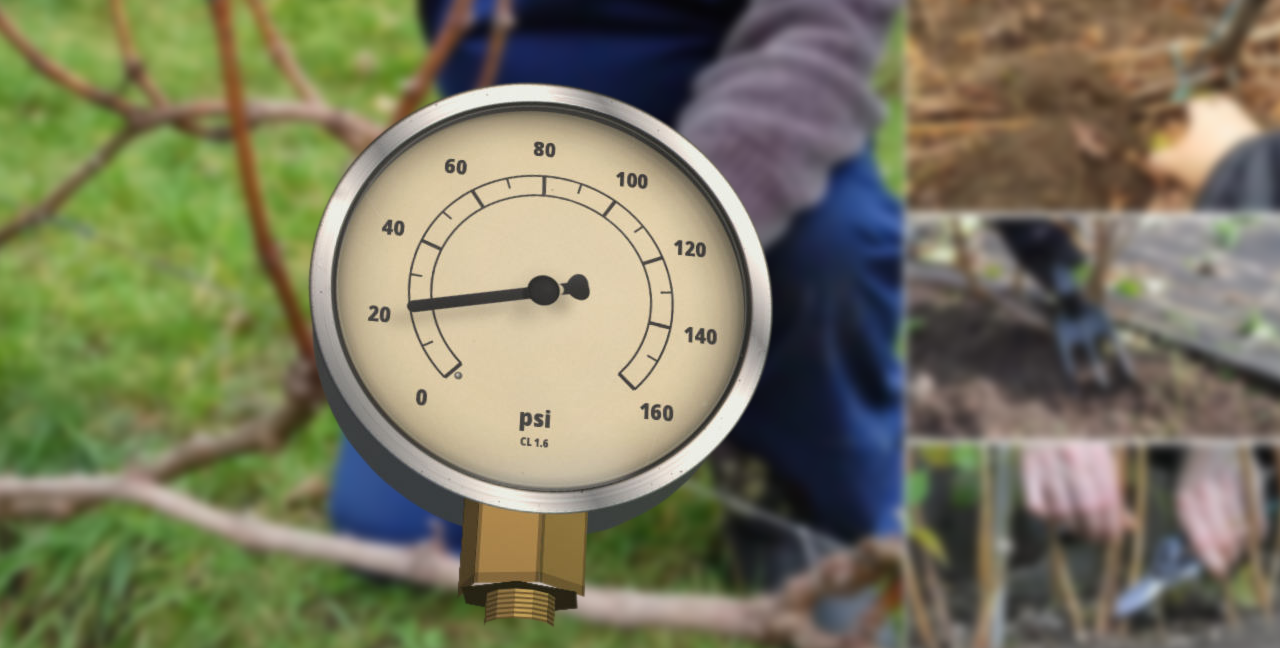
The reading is 20; psi
